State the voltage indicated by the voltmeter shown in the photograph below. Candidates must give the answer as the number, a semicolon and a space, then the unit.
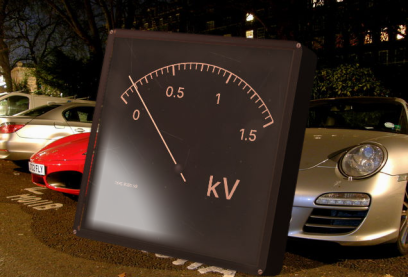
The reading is 0.15; kV
